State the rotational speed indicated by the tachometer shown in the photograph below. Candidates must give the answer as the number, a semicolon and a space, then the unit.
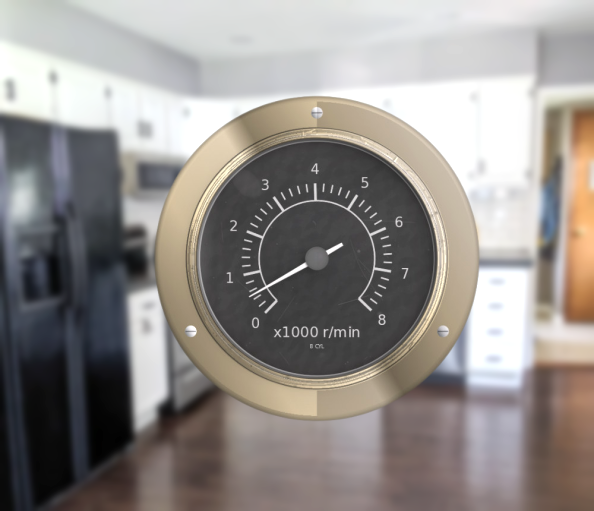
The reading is 500; rpm
